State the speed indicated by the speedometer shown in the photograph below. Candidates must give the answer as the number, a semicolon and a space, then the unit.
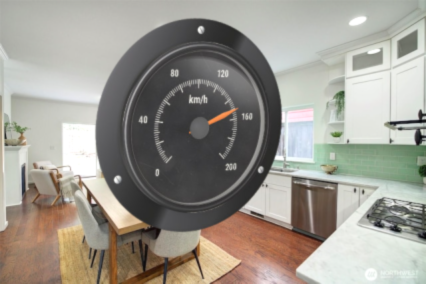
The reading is 150; km/h
